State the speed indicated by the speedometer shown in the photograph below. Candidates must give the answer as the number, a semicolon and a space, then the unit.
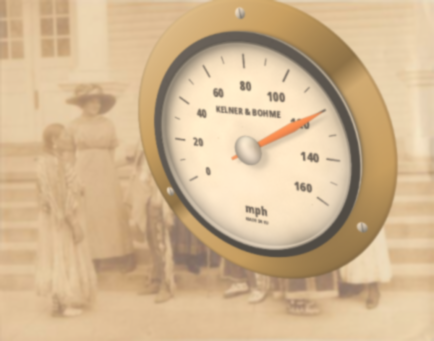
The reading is 120; mph
